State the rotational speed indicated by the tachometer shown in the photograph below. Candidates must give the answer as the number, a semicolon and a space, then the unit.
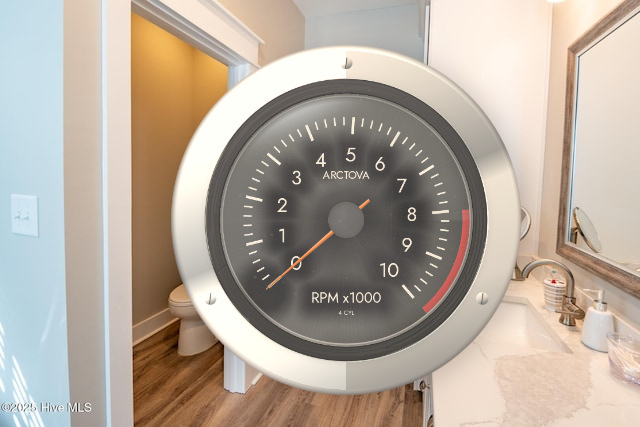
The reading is 0; rpm
